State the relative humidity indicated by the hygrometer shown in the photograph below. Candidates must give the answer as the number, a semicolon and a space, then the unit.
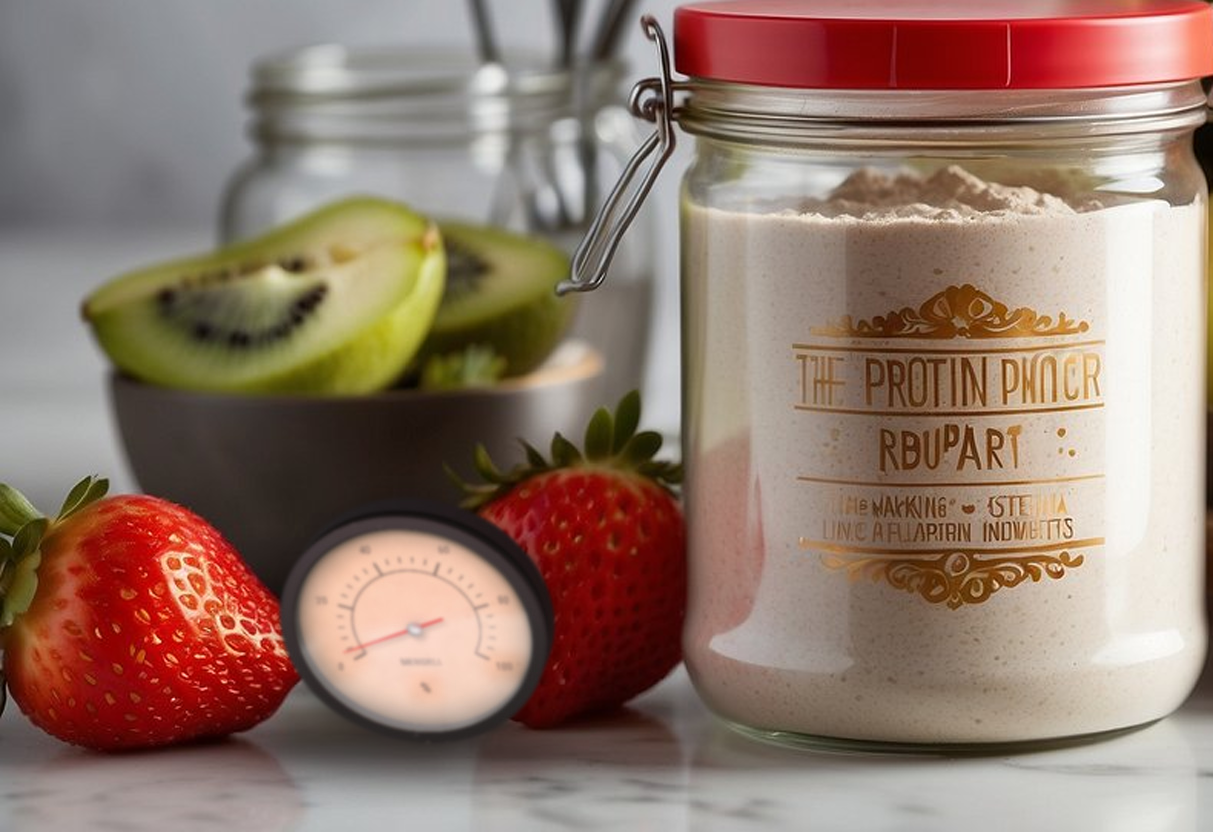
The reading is 4; %
